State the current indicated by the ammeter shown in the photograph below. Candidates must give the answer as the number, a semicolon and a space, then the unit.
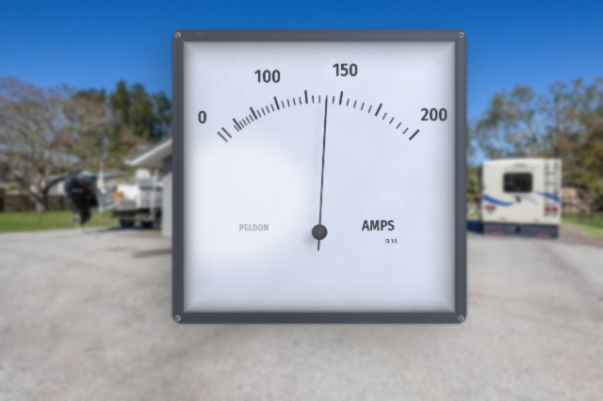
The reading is 140; A
